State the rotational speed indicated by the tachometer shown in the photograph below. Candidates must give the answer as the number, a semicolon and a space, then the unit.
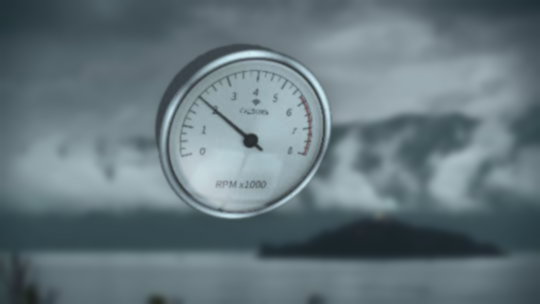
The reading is 2000; rpm
